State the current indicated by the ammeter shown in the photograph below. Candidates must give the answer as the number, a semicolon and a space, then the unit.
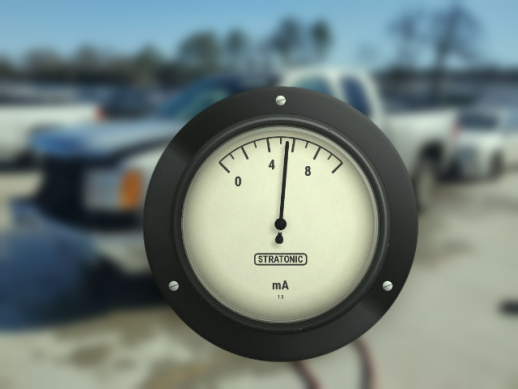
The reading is 5.5; mA
